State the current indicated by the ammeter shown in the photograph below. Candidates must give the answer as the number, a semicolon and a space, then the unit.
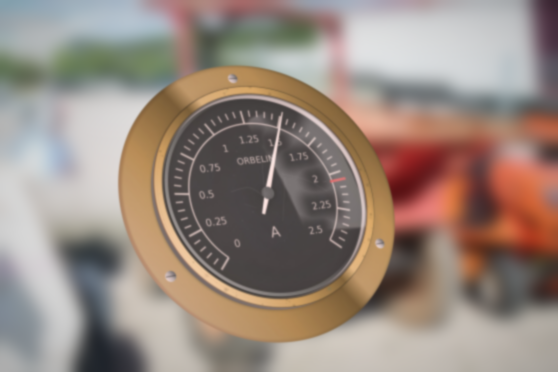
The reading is 1.5; A
